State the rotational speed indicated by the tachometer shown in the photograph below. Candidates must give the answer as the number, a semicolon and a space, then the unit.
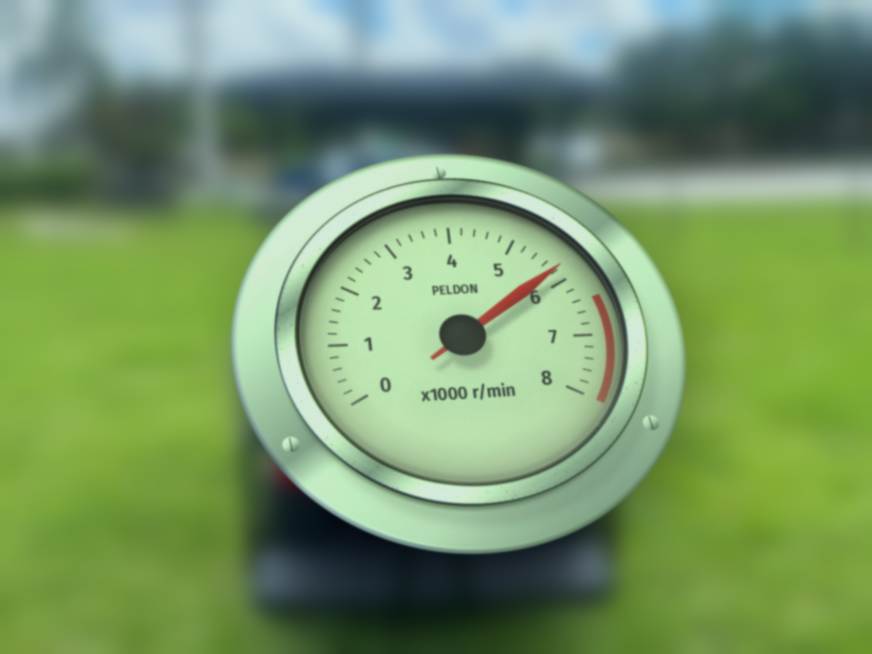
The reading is 5800; rpm
